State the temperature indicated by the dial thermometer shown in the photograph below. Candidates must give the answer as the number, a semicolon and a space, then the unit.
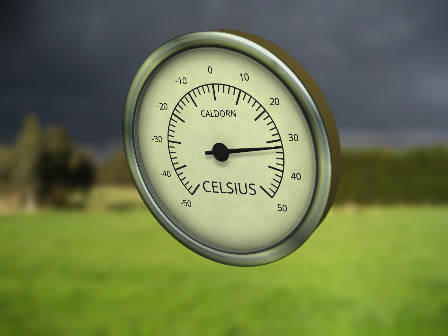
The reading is 32; °C
